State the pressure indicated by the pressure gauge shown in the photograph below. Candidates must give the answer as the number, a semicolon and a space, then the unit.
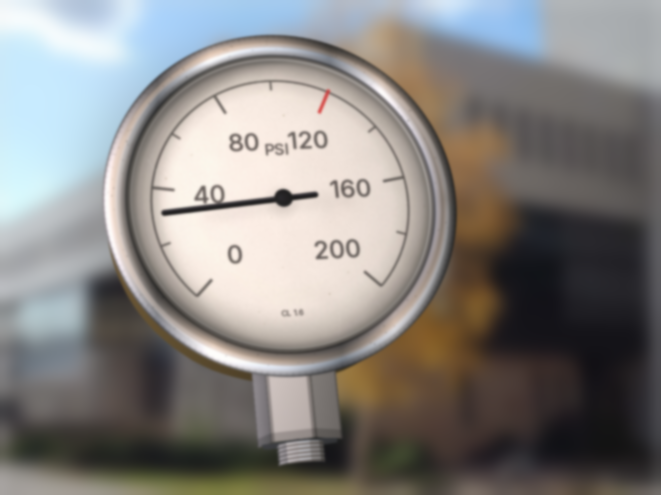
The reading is 30; psi
